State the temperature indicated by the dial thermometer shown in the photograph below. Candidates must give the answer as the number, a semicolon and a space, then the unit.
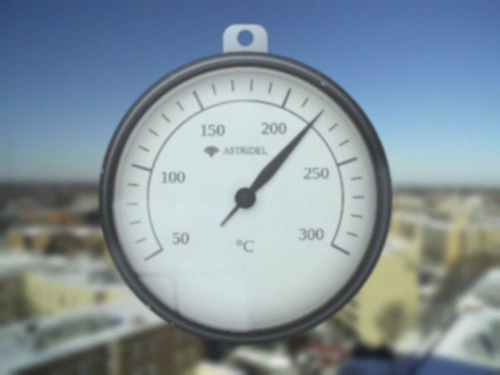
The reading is 220; °C
